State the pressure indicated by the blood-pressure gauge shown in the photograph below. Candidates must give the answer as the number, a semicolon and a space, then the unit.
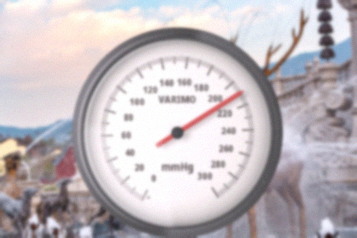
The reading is 210; mmHg
